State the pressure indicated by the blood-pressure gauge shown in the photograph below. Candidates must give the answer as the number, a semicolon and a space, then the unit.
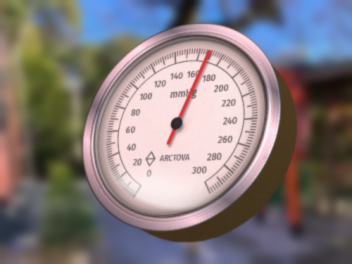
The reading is 170; mmHg
